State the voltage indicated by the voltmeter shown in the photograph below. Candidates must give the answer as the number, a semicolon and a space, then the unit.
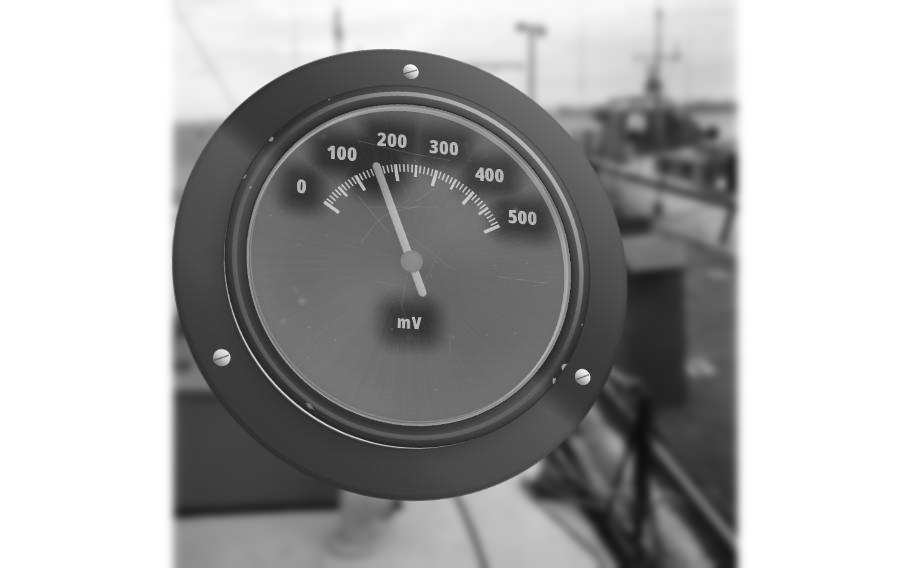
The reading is 150; mV
